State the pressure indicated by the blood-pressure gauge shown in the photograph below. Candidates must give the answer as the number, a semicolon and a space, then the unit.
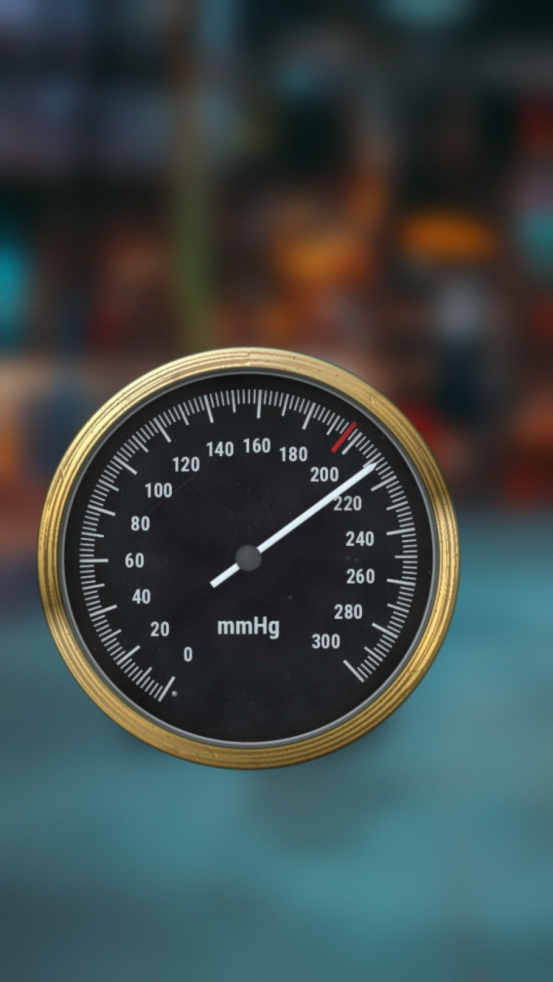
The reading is 212; mmHg
